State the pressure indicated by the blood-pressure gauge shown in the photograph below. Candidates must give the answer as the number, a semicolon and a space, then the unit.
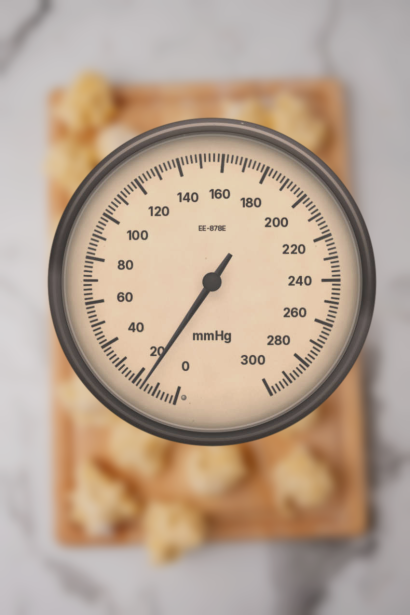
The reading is 16; mmHg
